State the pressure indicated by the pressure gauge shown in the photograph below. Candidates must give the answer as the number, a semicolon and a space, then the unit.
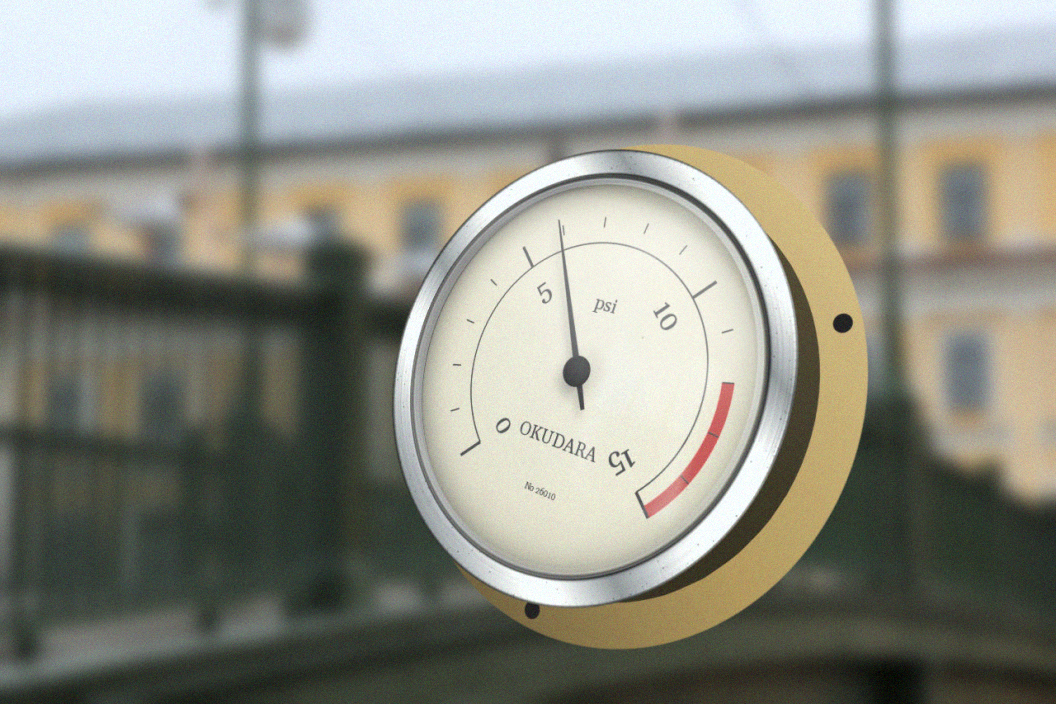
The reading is 6; psi
